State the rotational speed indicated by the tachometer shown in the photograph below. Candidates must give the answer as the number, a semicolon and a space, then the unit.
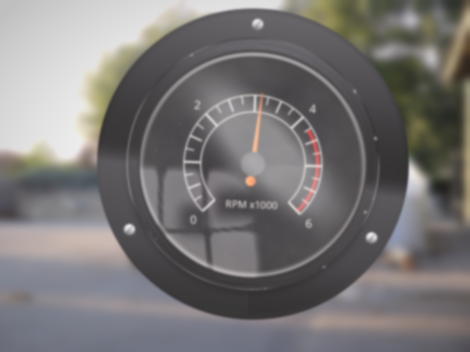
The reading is 3125; rpm
